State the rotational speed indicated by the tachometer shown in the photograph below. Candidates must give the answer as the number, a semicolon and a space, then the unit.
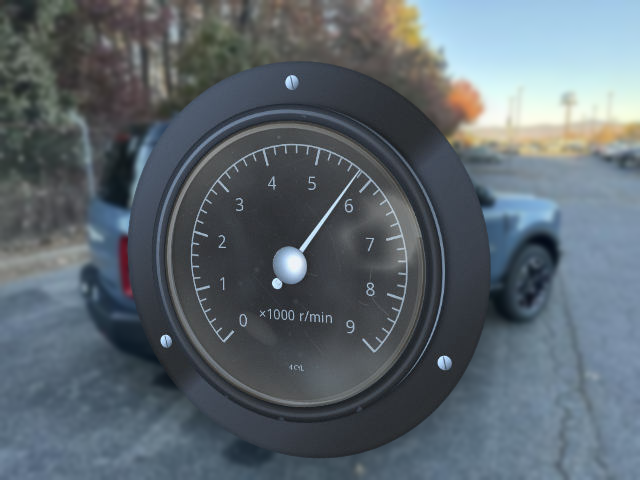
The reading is 5800; rpm
